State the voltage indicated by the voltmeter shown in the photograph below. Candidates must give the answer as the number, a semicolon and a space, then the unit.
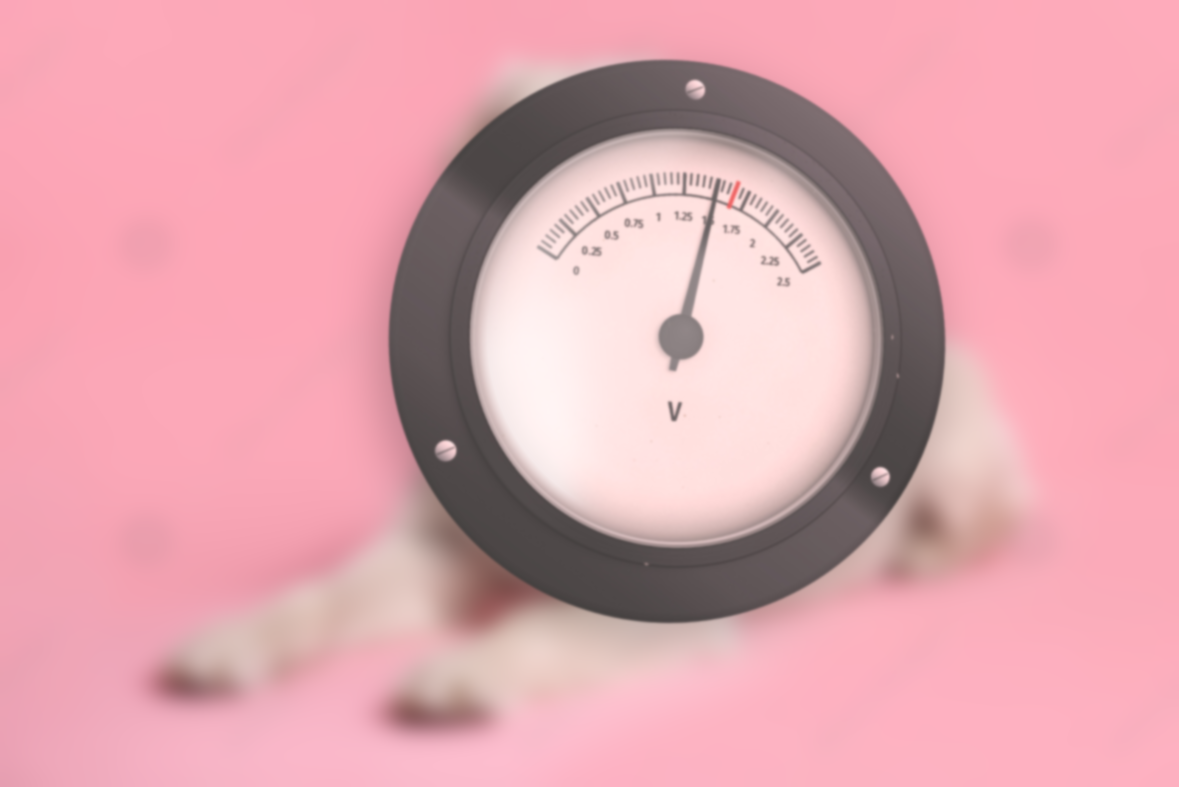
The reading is 1.5; V
